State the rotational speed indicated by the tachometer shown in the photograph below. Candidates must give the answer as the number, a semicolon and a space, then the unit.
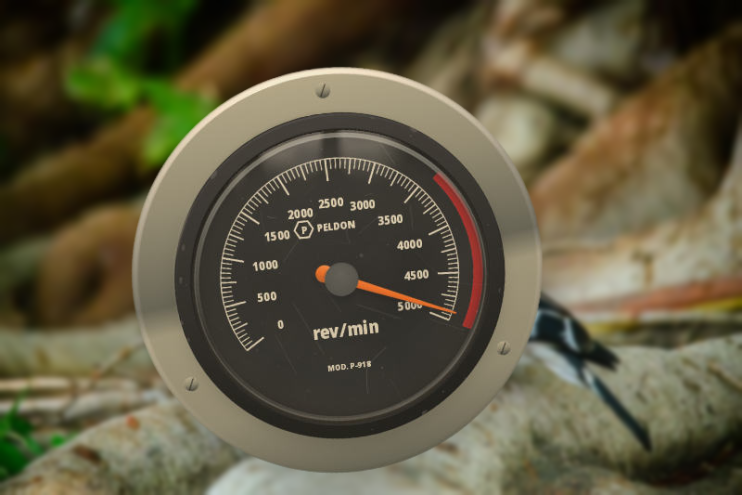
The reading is 4900; rpm
